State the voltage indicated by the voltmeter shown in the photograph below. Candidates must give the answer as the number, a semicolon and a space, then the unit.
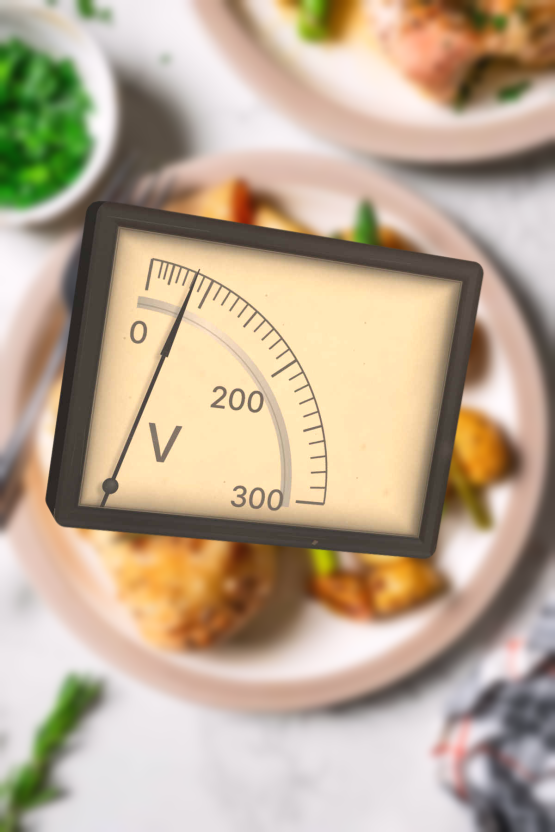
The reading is 80; V
